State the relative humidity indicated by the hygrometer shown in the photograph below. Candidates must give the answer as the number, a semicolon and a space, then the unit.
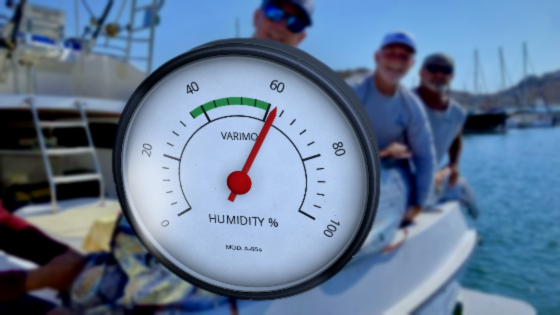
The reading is 62; %
